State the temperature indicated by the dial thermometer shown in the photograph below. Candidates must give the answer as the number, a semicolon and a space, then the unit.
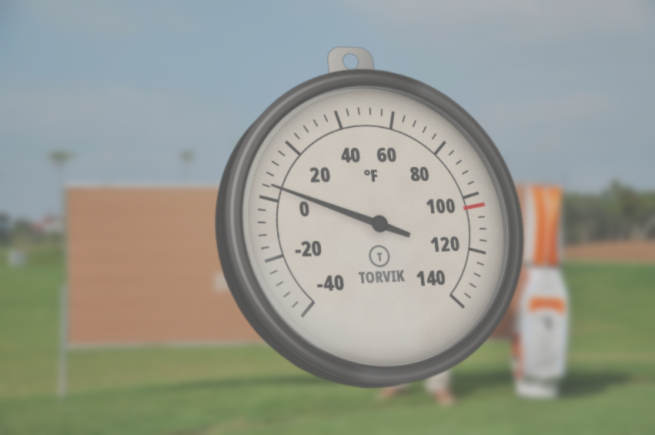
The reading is 4; °F
